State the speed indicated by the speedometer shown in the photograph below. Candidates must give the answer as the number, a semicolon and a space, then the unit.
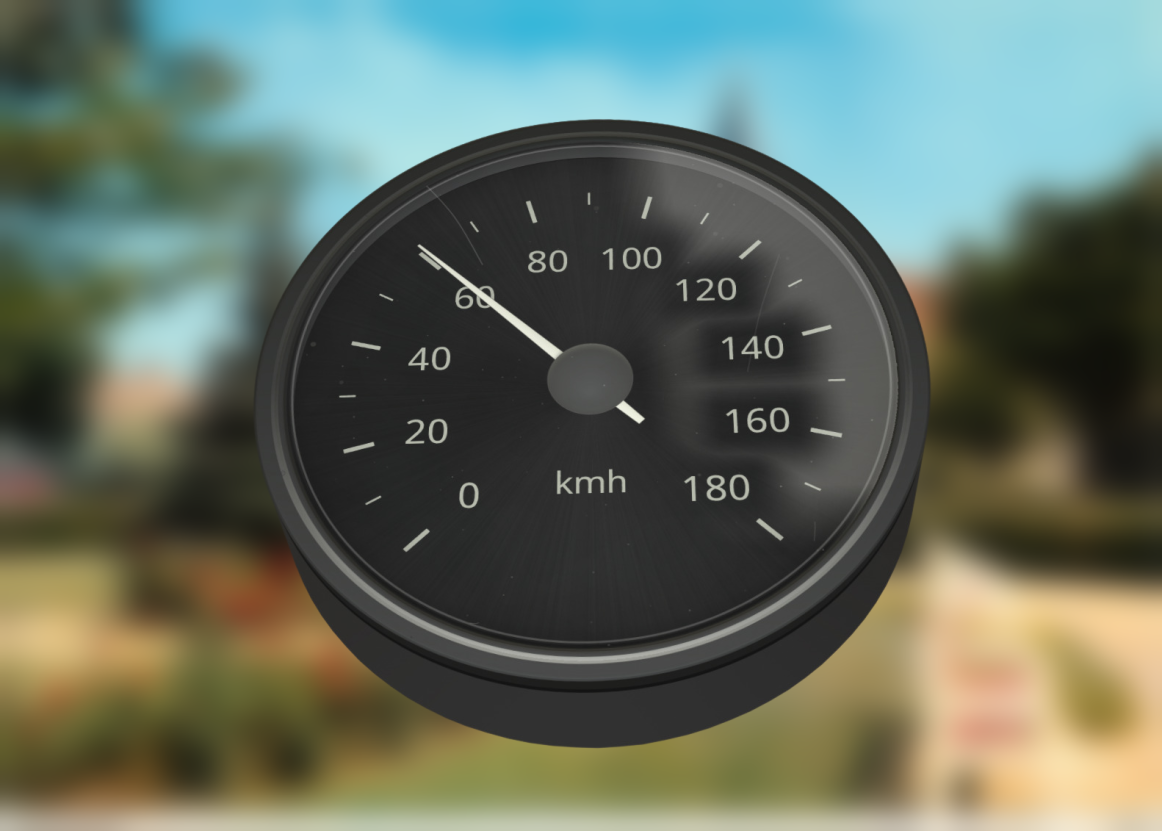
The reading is 60; km/h
